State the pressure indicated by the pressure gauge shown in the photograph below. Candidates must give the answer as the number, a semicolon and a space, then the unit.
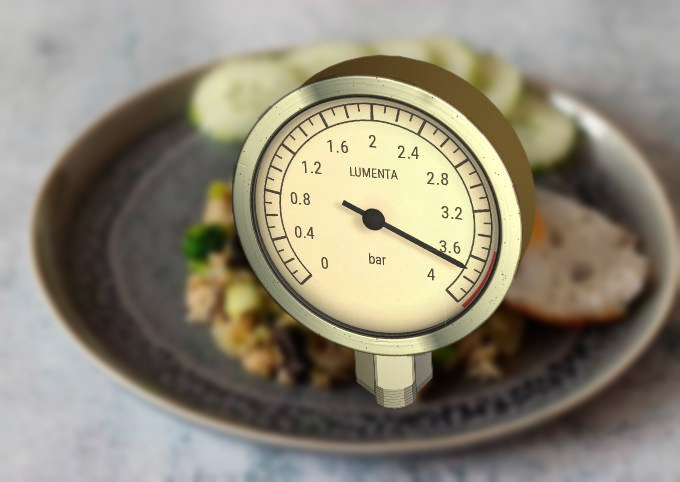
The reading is 3.7; bar
